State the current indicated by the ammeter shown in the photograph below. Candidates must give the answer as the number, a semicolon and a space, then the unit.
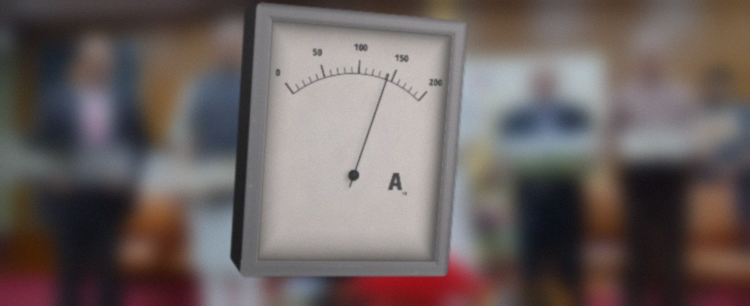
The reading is 140; A
